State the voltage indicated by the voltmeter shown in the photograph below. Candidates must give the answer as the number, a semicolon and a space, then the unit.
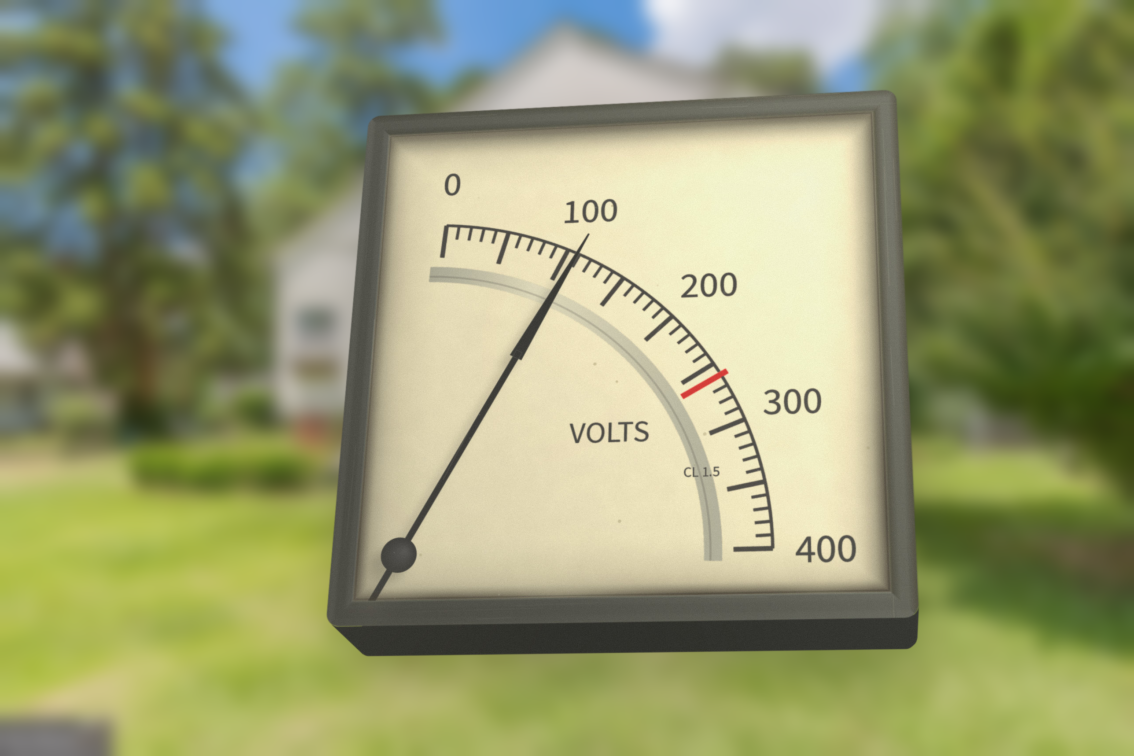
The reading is 110; V
